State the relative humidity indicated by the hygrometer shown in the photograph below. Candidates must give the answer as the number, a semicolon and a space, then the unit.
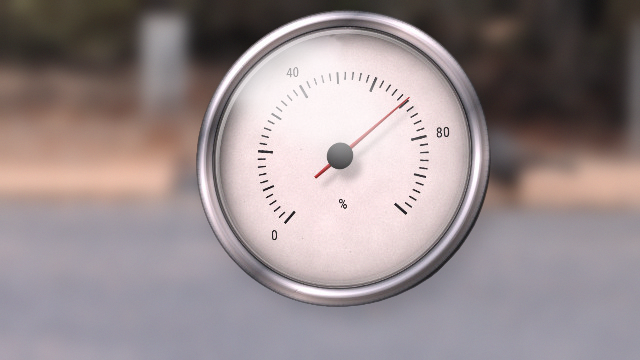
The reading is 70; %
